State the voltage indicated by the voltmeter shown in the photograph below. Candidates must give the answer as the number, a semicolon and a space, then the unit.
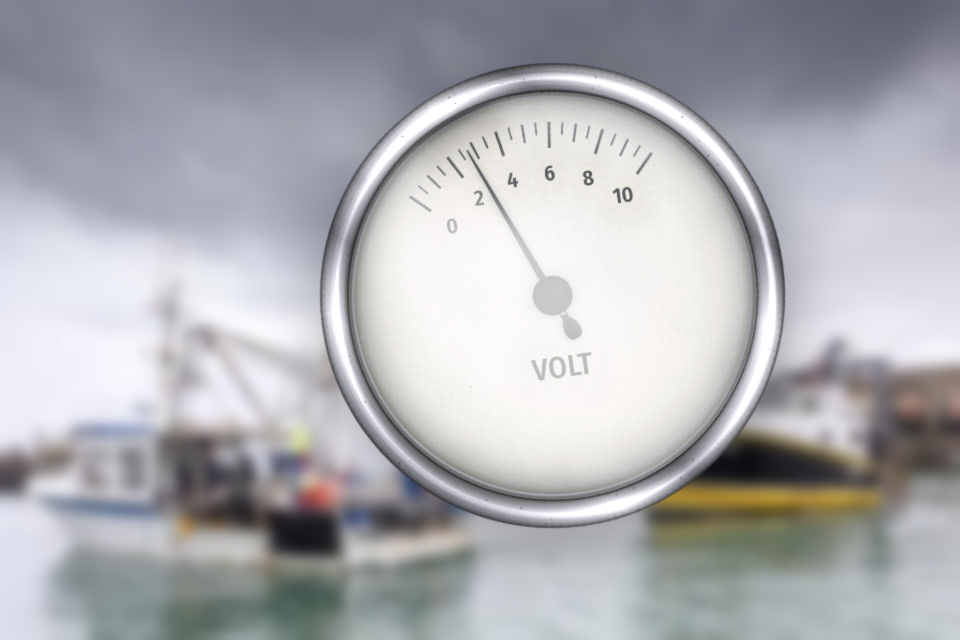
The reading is 2.75; V
